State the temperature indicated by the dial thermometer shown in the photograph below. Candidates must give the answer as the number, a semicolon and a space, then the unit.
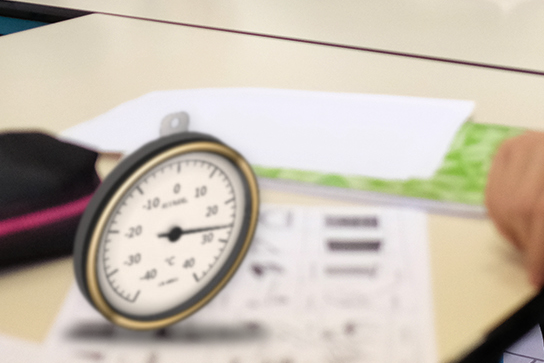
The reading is 26; °C
